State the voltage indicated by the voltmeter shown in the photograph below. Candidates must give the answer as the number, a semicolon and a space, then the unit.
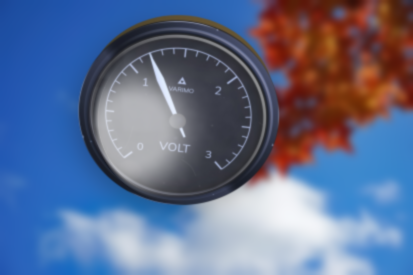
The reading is 1.2; V
